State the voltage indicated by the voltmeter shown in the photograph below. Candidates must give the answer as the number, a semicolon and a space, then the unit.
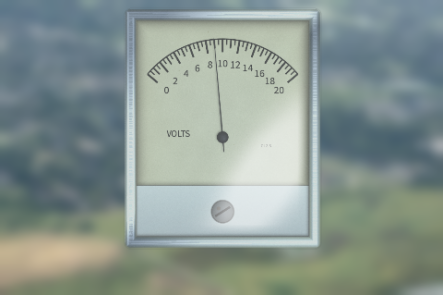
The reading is 9; V
